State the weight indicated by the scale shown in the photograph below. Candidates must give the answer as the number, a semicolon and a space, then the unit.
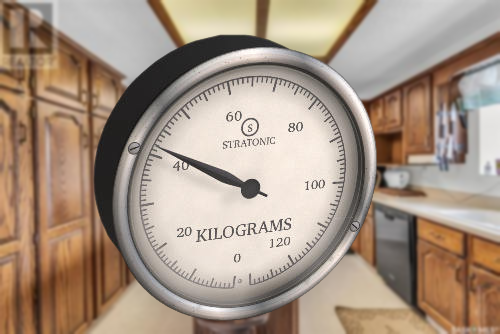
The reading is 42; kg
